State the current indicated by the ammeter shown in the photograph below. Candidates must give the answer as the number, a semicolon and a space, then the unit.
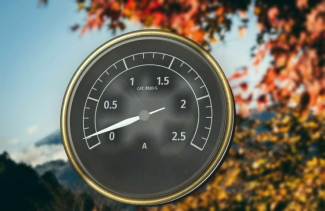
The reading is 0.1; A
